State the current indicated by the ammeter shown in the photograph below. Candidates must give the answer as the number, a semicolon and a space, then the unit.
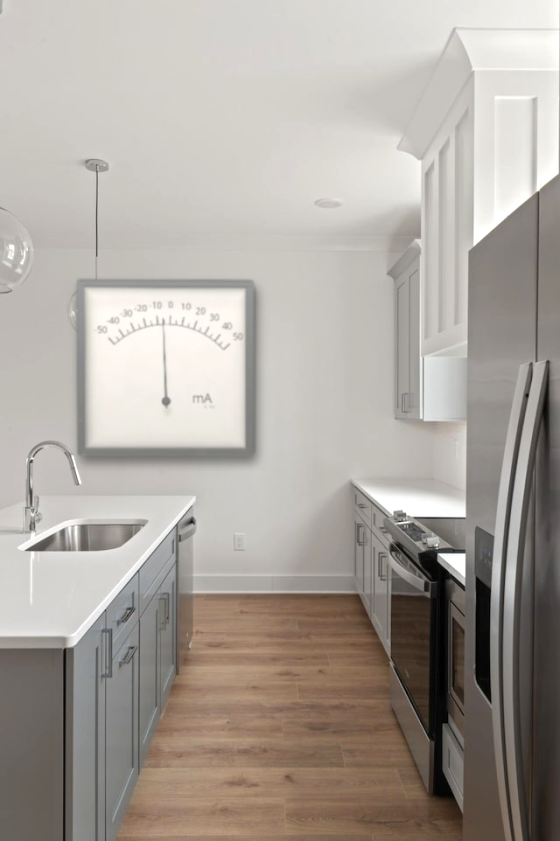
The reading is -5; mA
